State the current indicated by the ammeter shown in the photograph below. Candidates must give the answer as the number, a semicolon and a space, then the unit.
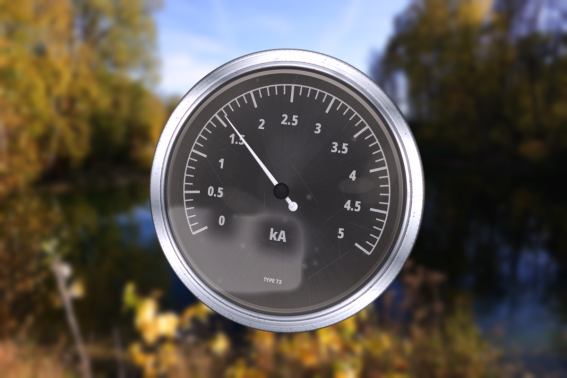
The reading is 1.6; kA
